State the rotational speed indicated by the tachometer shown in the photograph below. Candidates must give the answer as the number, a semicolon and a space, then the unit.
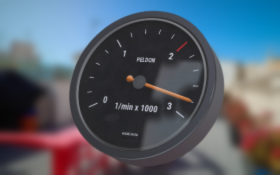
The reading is 2800; rpm
